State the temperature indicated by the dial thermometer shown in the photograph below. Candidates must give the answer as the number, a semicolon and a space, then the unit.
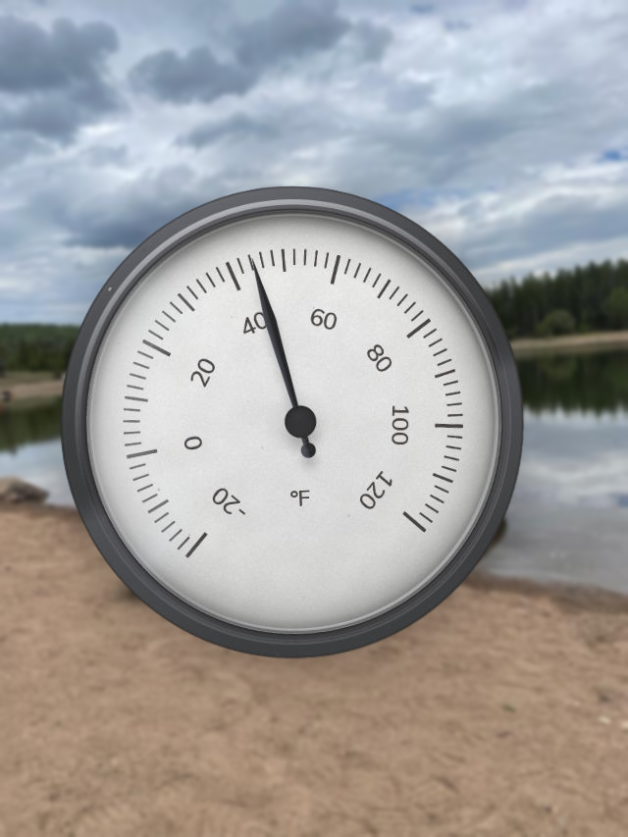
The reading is 44; °F
